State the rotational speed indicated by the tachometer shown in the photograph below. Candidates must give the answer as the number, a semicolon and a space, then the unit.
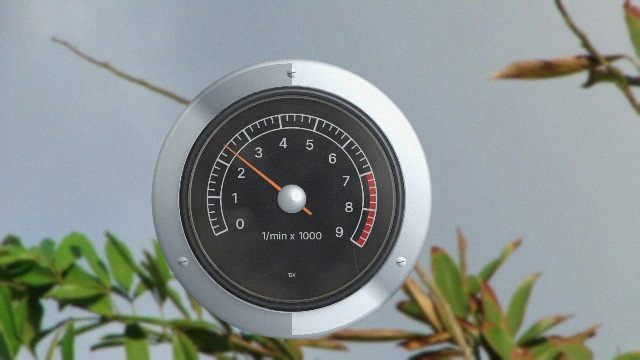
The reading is 2400; rpm
